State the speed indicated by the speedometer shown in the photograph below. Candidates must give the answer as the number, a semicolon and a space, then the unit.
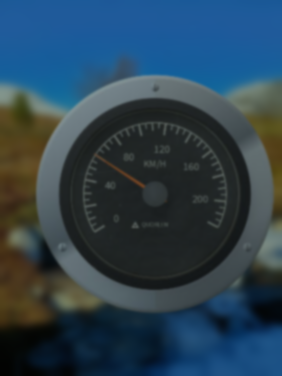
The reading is 60; km/h
